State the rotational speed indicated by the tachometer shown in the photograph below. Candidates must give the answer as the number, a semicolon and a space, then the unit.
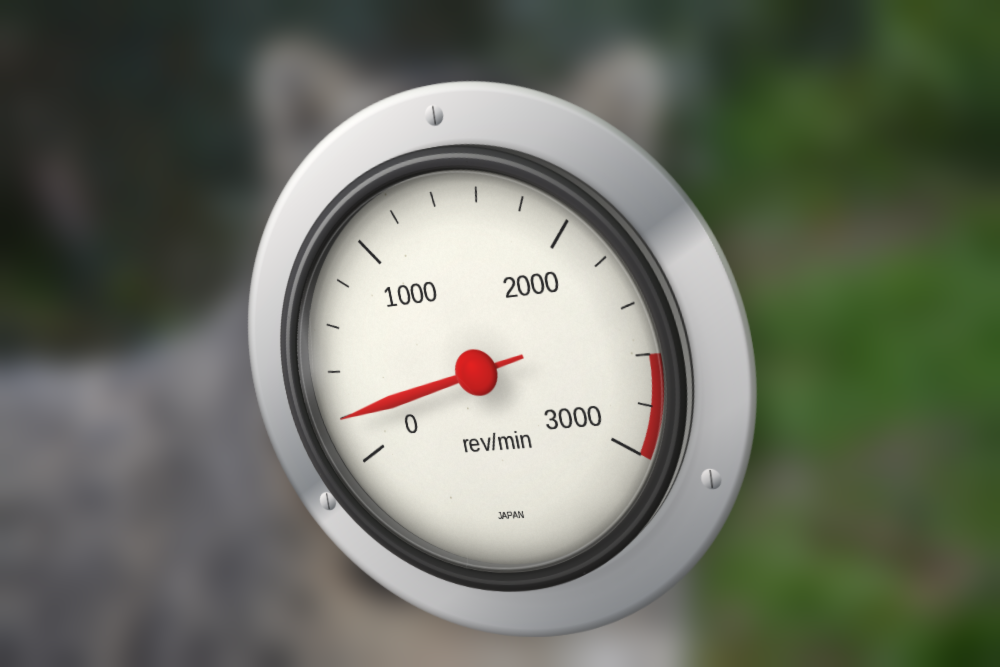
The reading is 200; rpm
